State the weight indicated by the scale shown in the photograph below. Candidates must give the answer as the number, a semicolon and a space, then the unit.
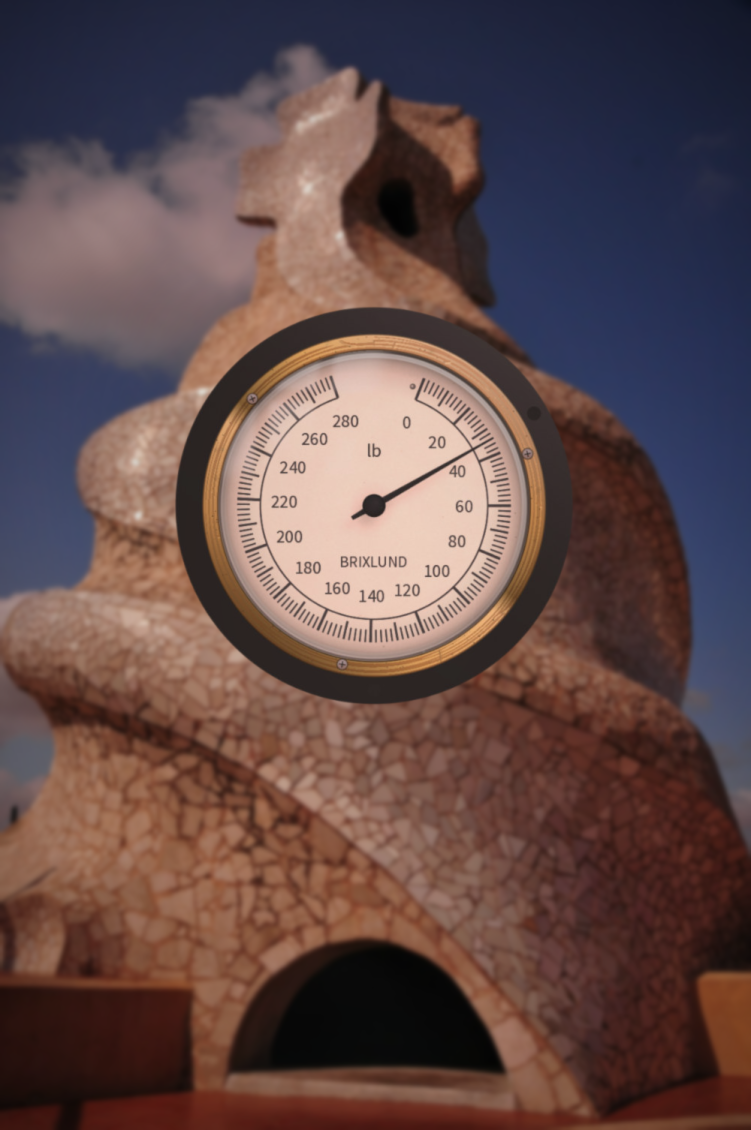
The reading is 34; lb
